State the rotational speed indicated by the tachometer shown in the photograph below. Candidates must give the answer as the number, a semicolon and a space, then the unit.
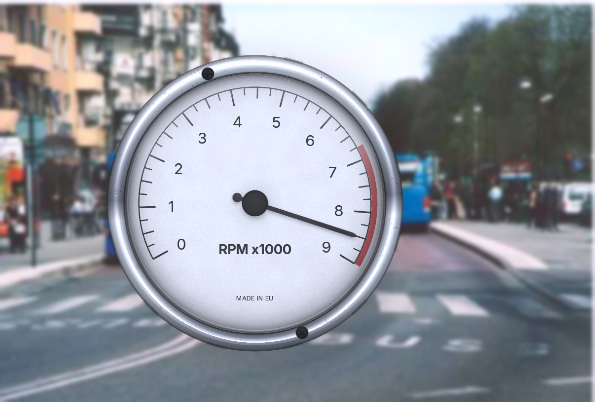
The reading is 8500; rpm
